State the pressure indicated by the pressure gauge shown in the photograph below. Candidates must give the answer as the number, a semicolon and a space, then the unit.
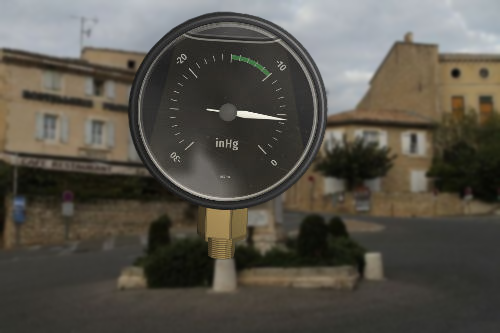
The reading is -4.5; inHg
